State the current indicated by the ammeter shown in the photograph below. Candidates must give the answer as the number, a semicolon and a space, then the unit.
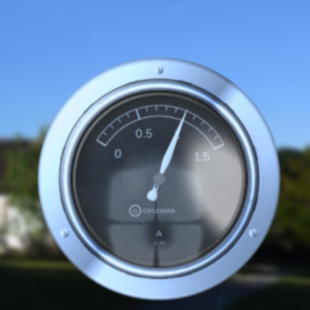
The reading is 1; A
